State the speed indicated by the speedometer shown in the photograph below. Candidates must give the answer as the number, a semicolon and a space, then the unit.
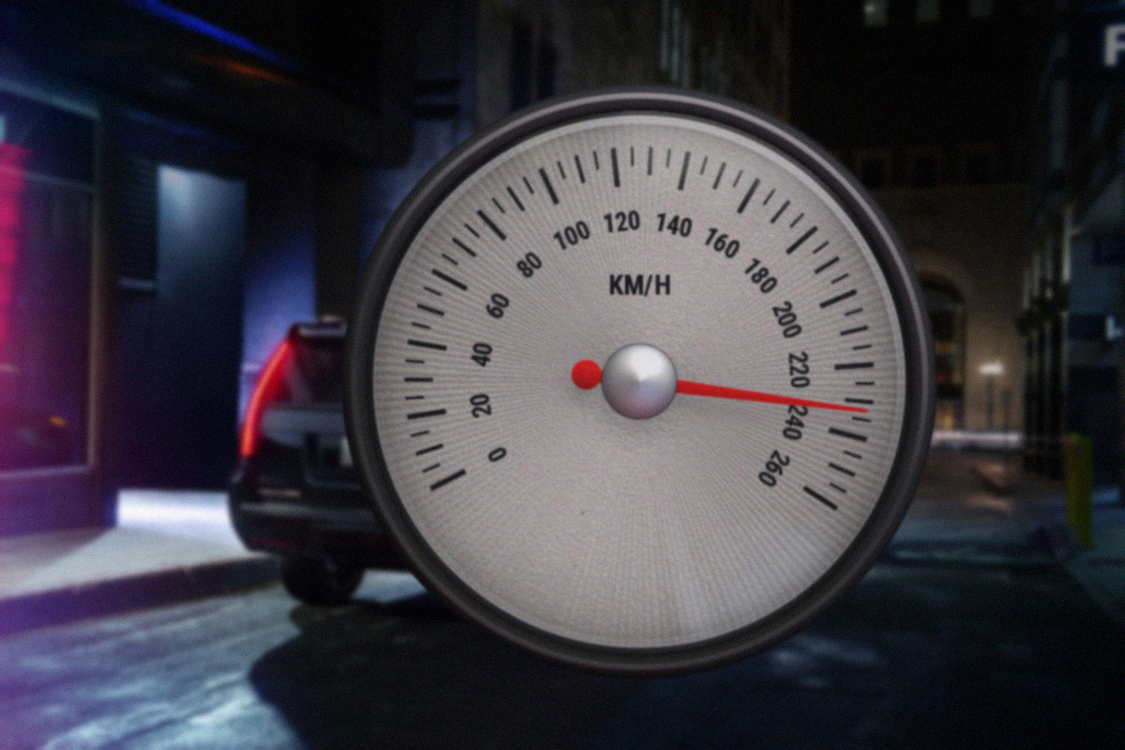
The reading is 232.5; km/h
